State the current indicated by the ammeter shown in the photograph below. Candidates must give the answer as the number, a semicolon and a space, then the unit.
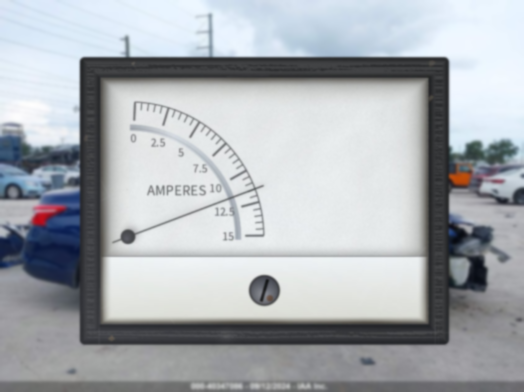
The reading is 11.5; A
